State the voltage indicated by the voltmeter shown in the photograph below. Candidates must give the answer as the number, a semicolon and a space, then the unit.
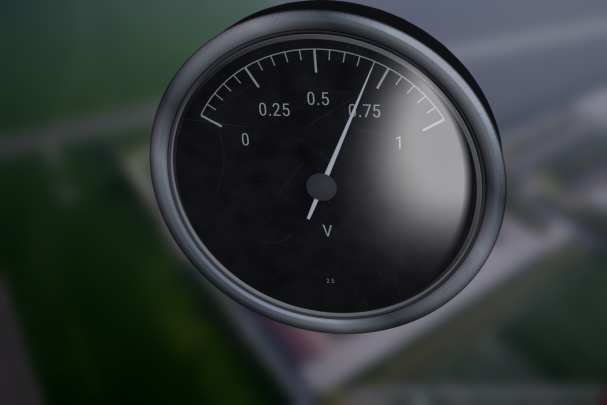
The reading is 0.7; V
